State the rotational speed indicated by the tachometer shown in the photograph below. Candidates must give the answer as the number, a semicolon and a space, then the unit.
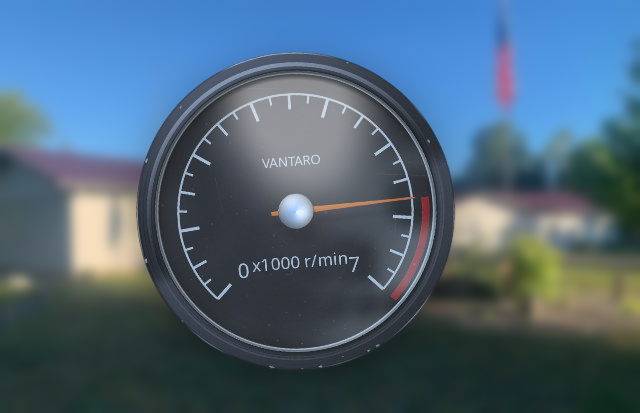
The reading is 5750; rpm
